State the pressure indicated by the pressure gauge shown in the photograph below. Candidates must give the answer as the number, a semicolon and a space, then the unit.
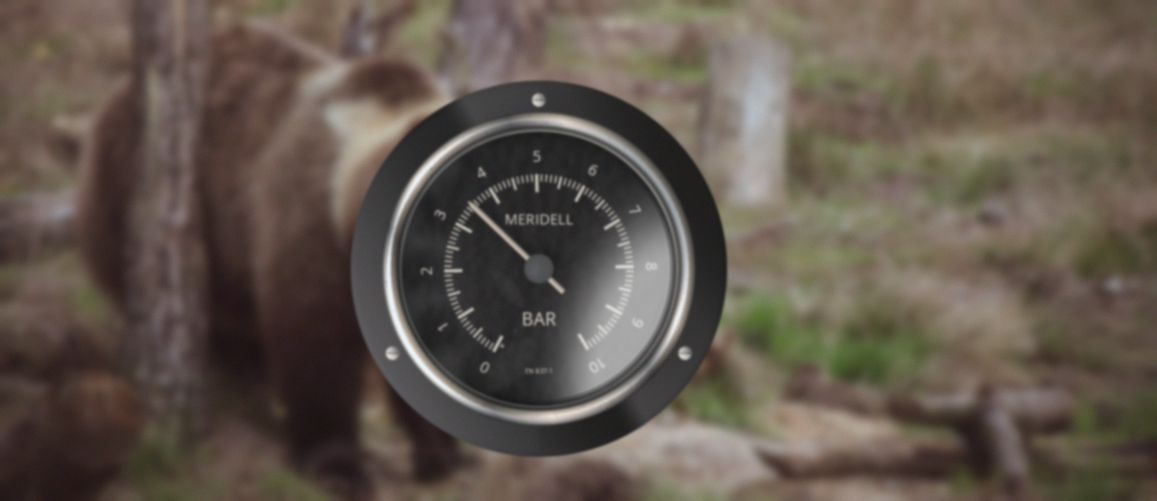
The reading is 3.5; bar
